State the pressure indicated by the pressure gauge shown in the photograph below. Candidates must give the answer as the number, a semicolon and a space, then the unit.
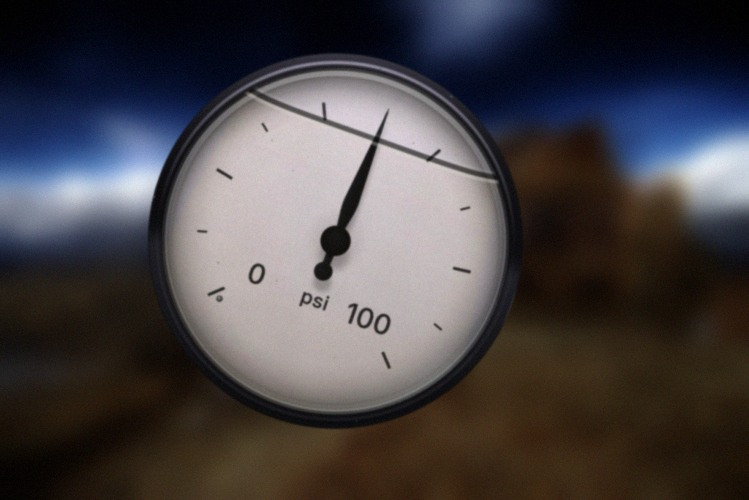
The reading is 50; psi
